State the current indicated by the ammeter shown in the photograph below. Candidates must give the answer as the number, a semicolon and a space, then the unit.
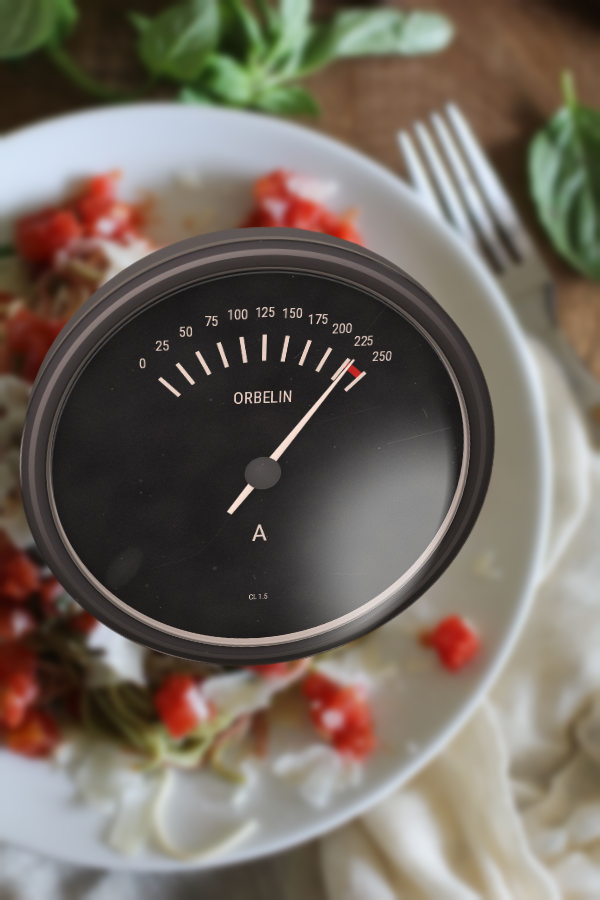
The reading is 225; A
